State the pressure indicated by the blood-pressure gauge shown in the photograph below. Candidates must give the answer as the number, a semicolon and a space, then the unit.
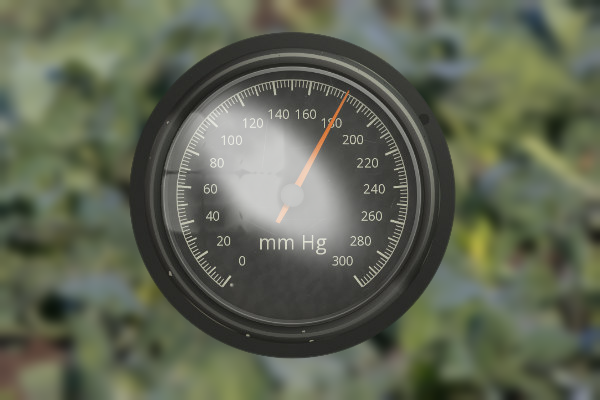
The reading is 180; mmHg
